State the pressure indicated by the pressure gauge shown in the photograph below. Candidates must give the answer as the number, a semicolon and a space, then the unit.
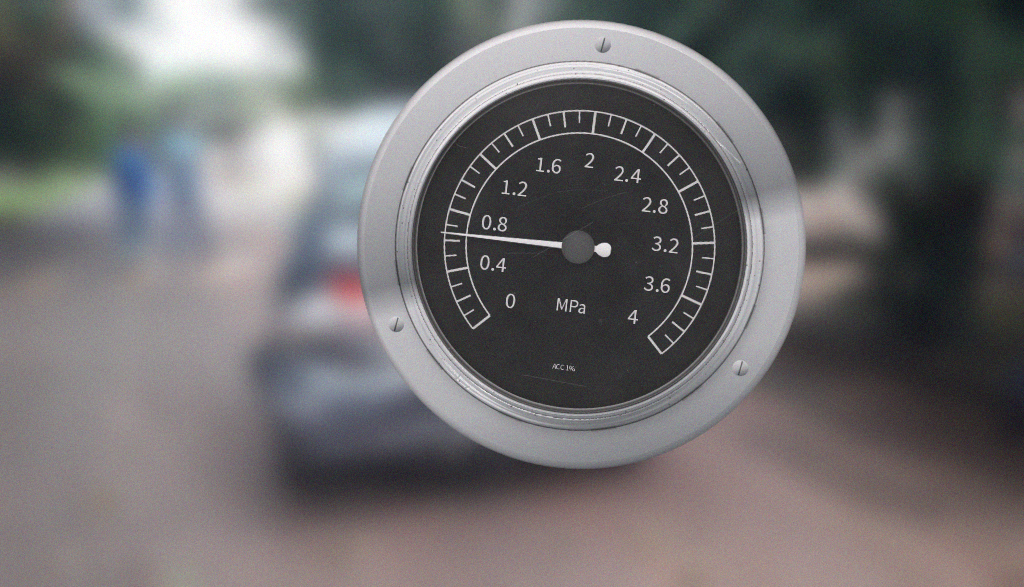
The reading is 0.65; MPa
